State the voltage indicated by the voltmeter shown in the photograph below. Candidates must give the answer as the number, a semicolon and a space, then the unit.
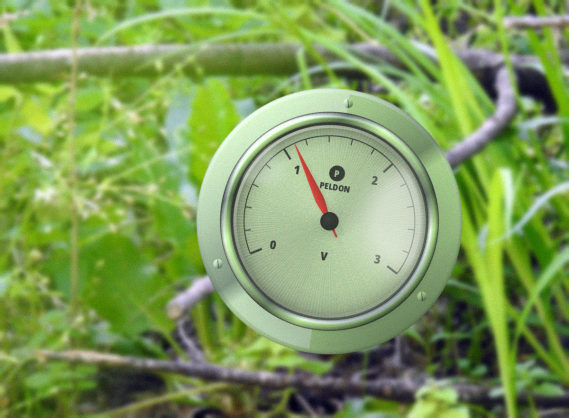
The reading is 1.1; V
